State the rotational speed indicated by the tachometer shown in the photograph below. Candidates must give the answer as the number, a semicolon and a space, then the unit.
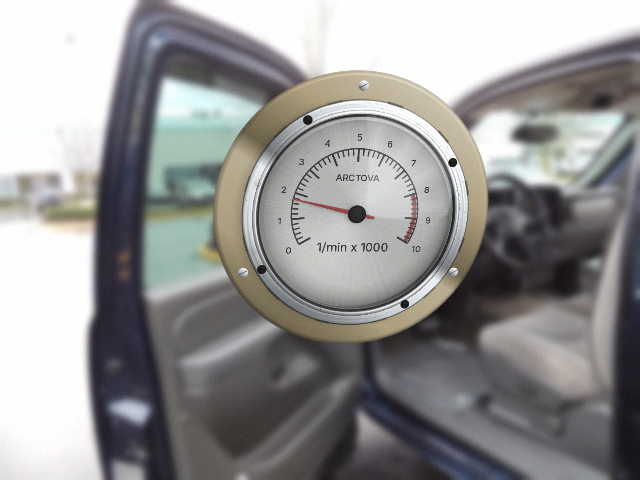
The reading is 1800; rpm
